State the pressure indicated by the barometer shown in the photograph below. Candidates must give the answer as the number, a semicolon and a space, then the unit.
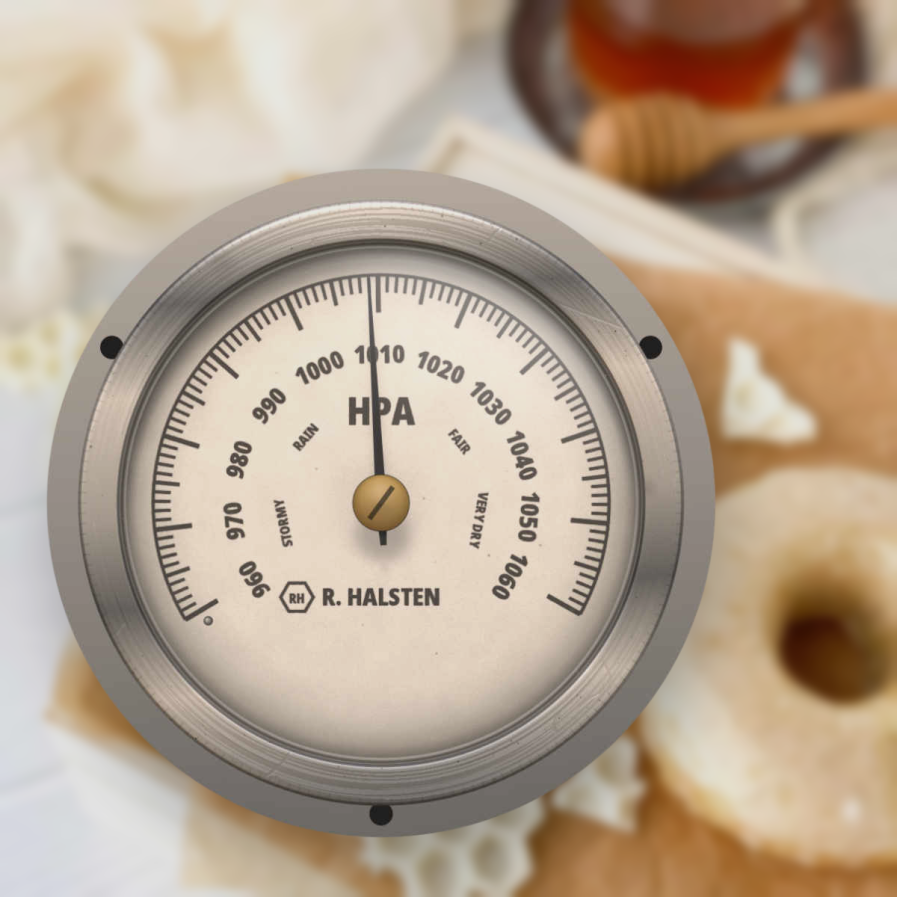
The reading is 1009; hPa
